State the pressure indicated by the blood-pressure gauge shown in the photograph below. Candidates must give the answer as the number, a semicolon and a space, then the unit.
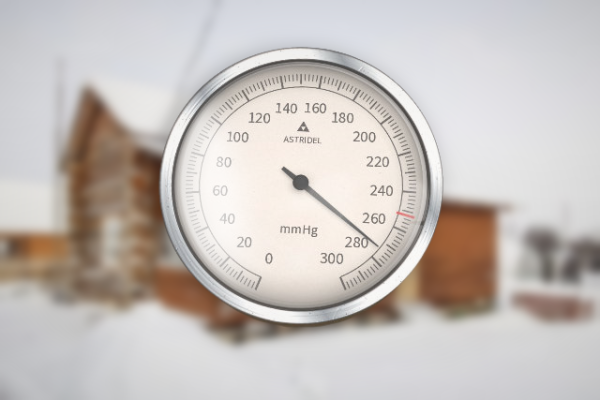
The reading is 274; mmHg
